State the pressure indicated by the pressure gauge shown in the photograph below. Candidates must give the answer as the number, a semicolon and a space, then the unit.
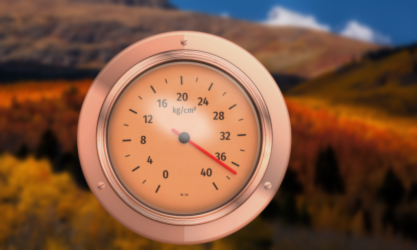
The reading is 37; kg/cm²
